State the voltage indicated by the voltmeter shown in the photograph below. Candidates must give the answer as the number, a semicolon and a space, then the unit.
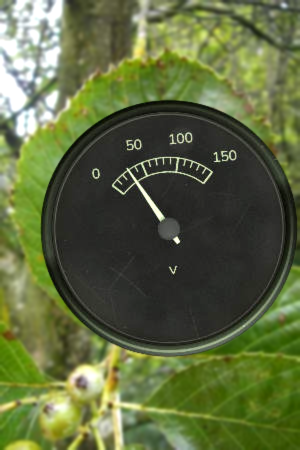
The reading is 30; V
